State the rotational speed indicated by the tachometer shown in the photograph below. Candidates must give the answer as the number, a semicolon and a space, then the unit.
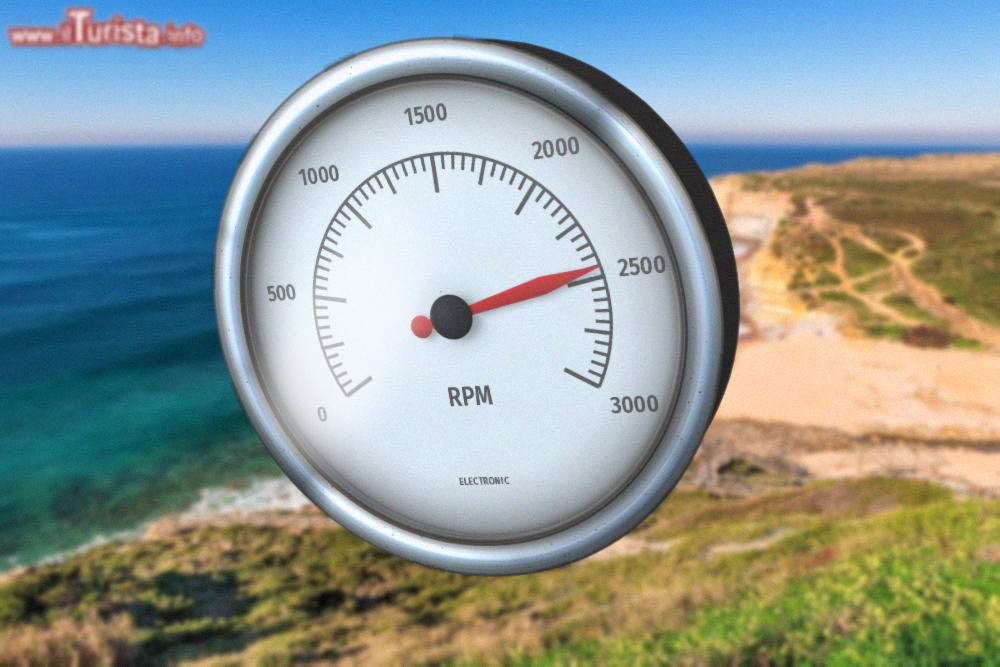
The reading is 2450; rpm
